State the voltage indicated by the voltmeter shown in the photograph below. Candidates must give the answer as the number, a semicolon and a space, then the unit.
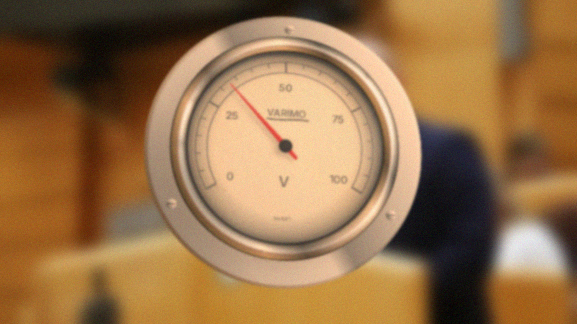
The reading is 32.5; V
